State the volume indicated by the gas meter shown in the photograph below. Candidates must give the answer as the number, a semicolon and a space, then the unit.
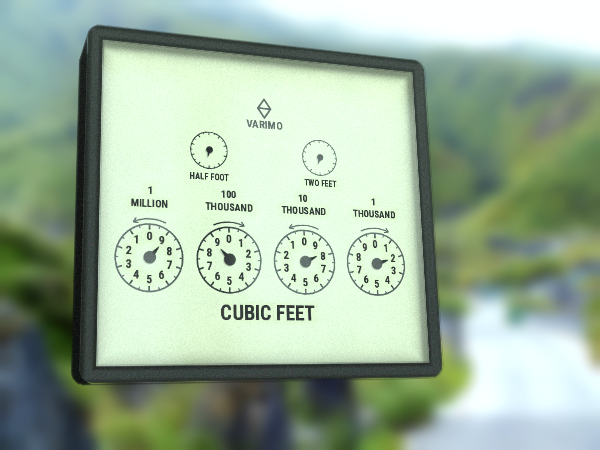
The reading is 888200; ft³
